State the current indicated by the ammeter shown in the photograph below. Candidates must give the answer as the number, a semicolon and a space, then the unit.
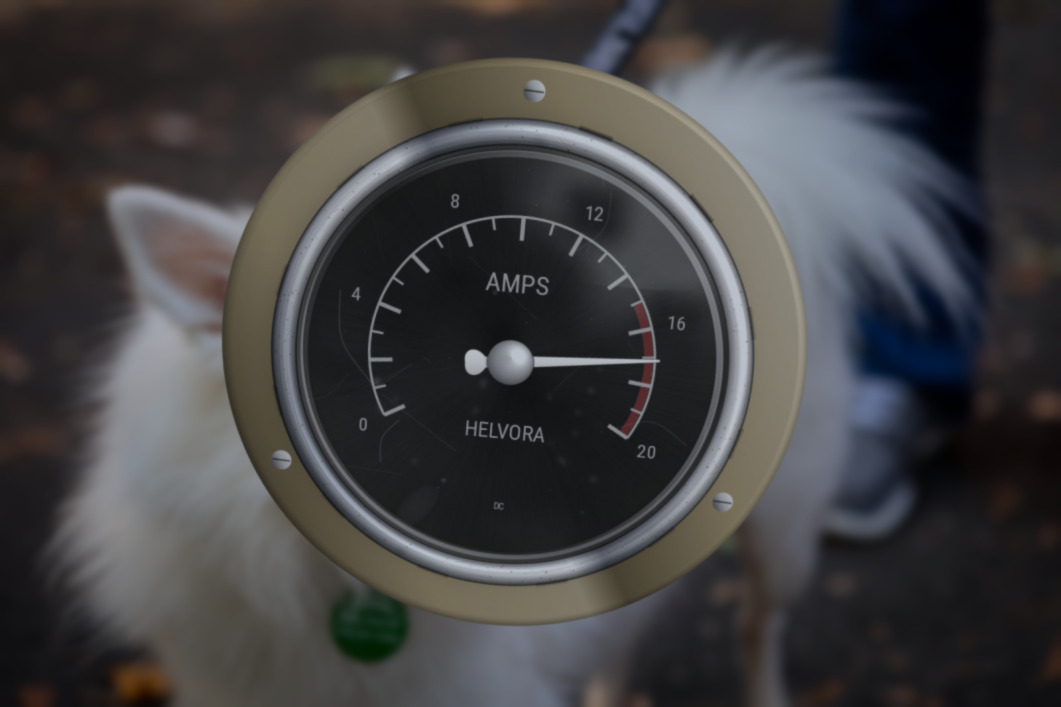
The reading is 17; A
